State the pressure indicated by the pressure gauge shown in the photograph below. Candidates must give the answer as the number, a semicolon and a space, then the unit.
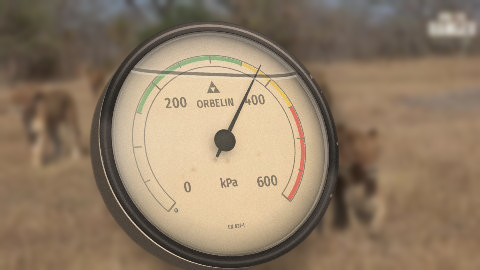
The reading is 375; kPa
